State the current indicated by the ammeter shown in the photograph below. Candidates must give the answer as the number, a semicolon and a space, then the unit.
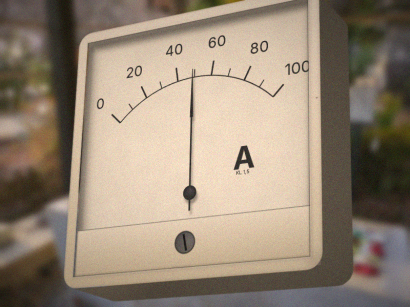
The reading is 50; A
